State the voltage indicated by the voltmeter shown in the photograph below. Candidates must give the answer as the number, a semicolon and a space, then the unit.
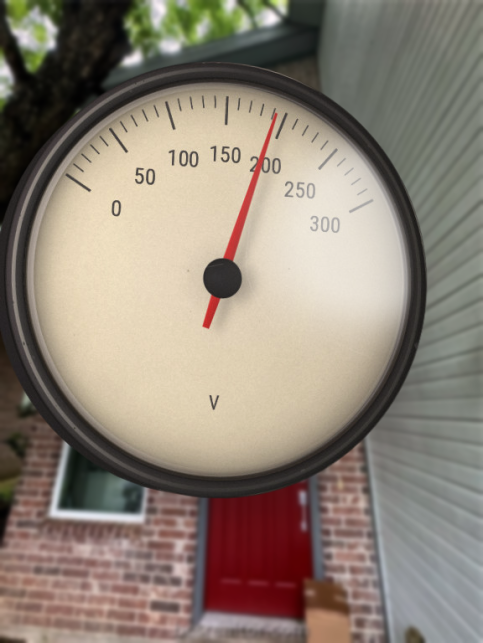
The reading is 190; V
